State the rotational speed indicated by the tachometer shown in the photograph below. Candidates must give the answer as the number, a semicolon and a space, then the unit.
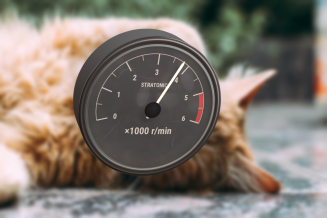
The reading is 3750; rpm
